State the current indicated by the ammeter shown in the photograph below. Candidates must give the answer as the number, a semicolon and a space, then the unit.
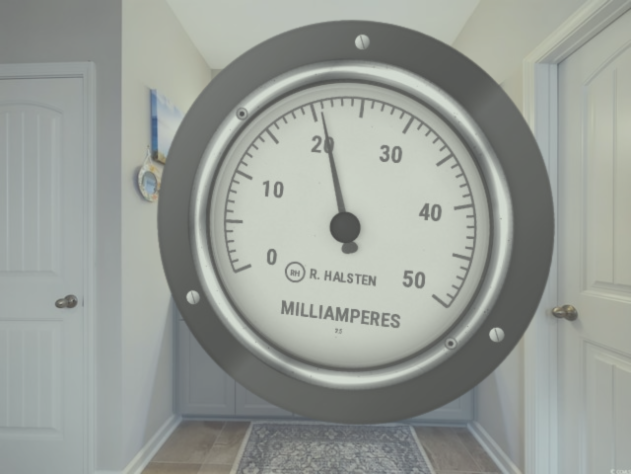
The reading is 21; mA
